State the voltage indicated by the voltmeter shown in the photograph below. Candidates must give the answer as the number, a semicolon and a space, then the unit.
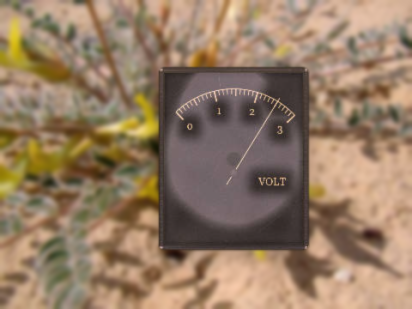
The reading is 2.5; V
